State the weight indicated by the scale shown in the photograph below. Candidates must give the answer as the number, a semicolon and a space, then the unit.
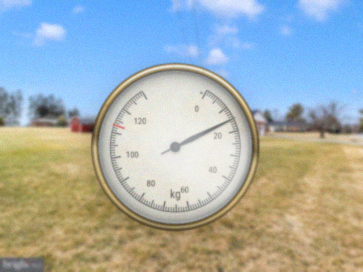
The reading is 15; kg
